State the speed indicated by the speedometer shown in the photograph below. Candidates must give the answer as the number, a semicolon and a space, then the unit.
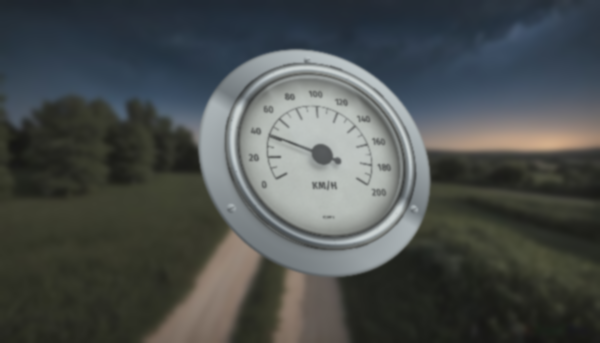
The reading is 40; km/h
